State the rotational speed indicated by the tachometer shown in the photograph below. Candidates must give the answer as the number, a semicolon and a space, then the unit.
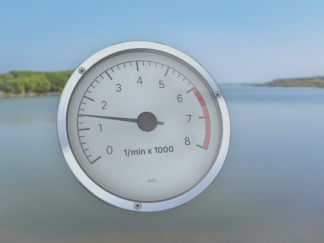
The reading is 1400; rpm
